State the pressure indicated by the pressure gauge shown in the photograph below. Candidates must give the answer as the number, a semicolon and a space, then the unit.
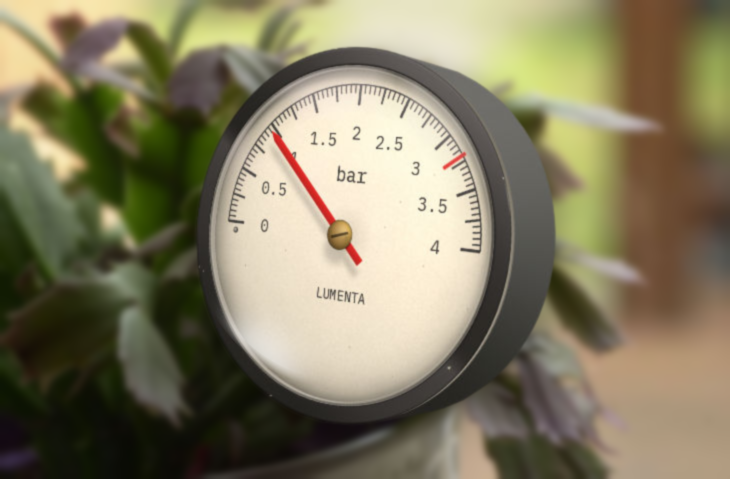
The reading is 1; bar
